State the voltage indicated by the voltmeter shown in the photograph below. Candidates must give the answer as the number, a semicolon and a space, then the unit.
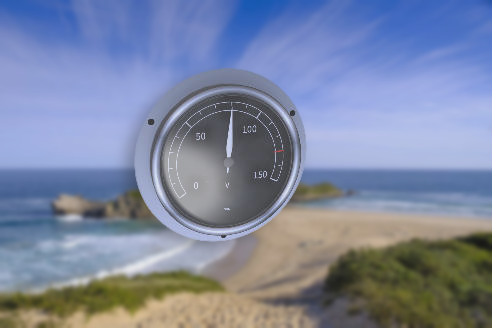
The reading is 80; V
